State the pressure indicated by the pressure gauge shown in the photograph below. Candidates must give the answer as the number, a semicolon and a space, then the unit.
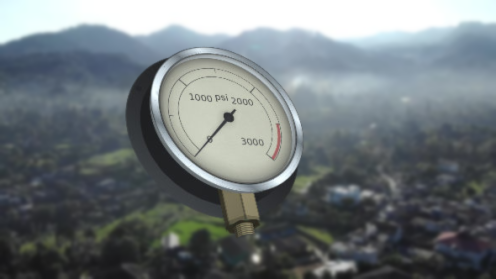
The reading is 0; psi
